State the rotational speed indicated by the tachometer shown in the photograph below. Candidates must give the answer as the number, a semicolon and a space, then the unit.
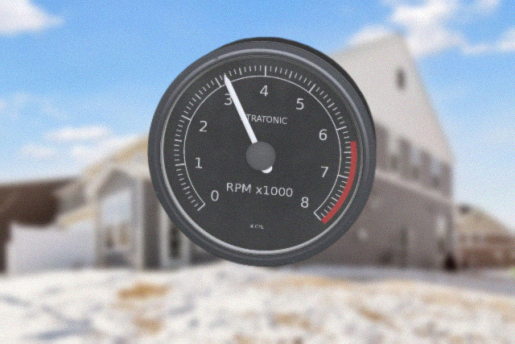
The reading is 3200; rpm
